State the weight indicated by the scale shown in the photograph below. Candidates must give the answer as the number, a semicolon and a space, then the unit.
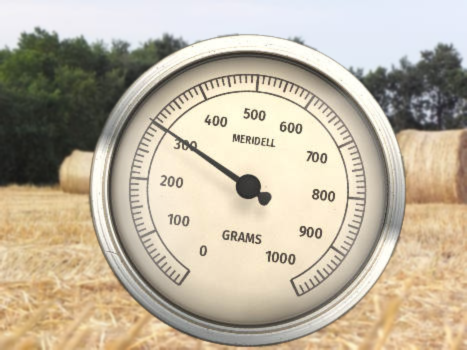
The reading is 300; g
